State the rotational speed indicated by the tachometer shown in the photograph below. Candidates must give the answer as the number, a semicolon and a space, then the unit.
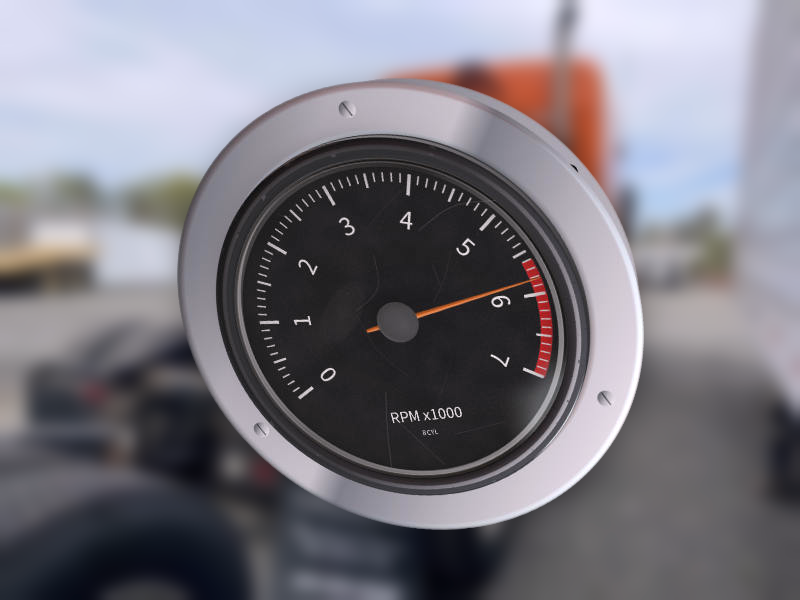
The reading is 5800; rpm
